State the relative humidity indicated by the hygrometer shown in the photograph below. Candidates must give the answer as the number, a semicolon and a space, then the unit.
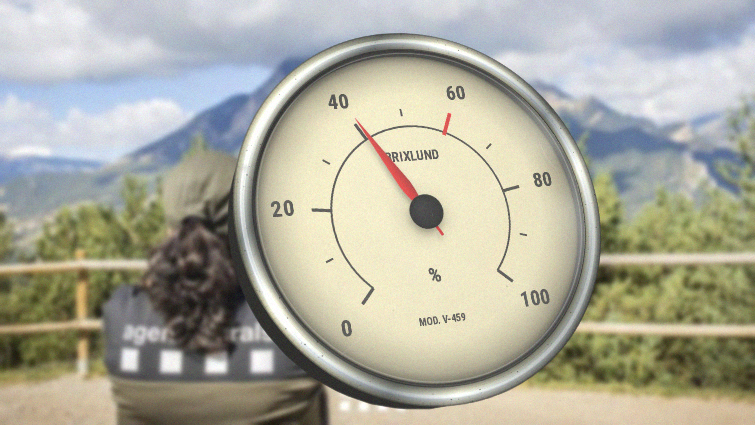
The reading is 40; %
